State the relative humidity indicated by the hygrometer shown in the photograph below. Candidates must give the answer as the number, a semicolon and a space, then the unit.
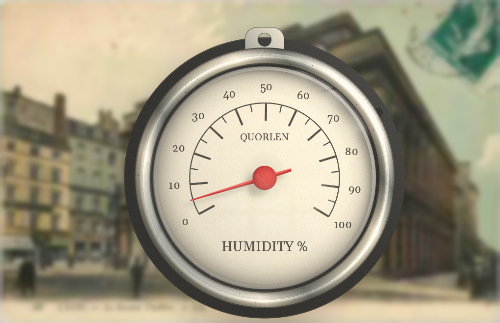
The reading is 5; %
